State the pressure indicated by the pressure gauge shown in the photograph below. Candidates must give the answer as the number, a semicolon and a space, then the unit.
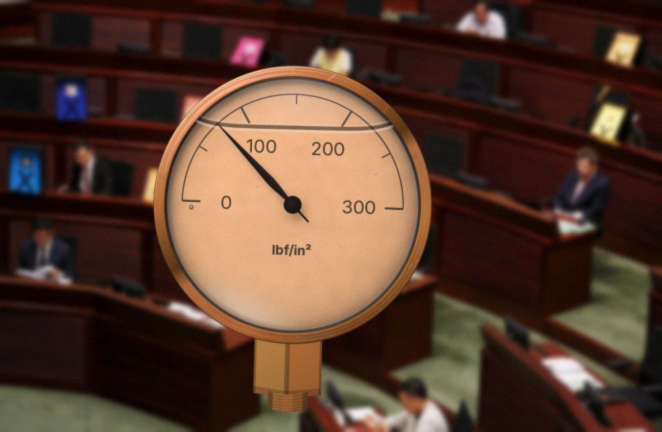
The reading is 75; psi
